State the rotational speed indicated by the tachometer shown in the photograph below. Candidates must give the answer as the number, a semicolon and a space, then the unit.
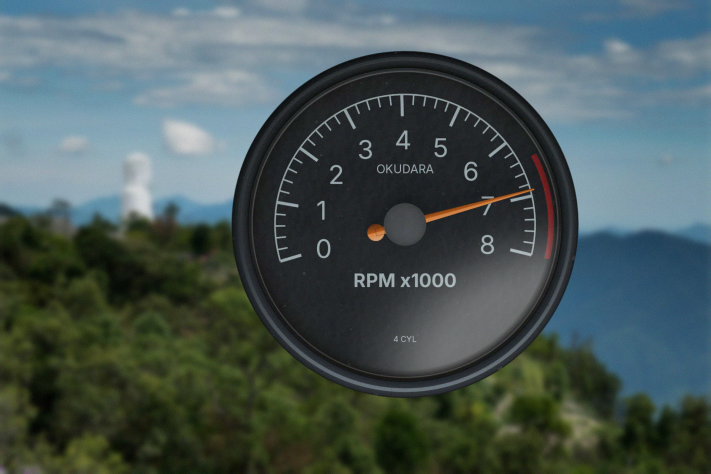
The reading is 6900; rpm
